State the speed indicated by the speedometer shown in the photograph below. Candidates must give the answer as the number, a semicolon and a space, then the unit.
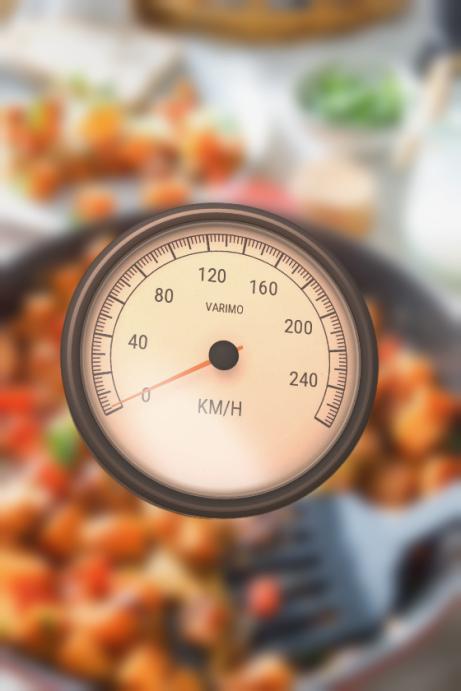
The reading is 2; km/h
